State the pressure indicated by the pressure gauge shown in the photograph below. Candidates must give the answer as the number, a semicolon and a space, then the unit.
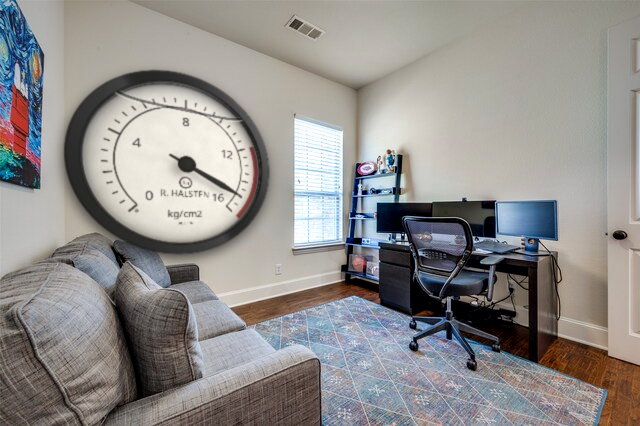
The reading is 15; kg/cm²
